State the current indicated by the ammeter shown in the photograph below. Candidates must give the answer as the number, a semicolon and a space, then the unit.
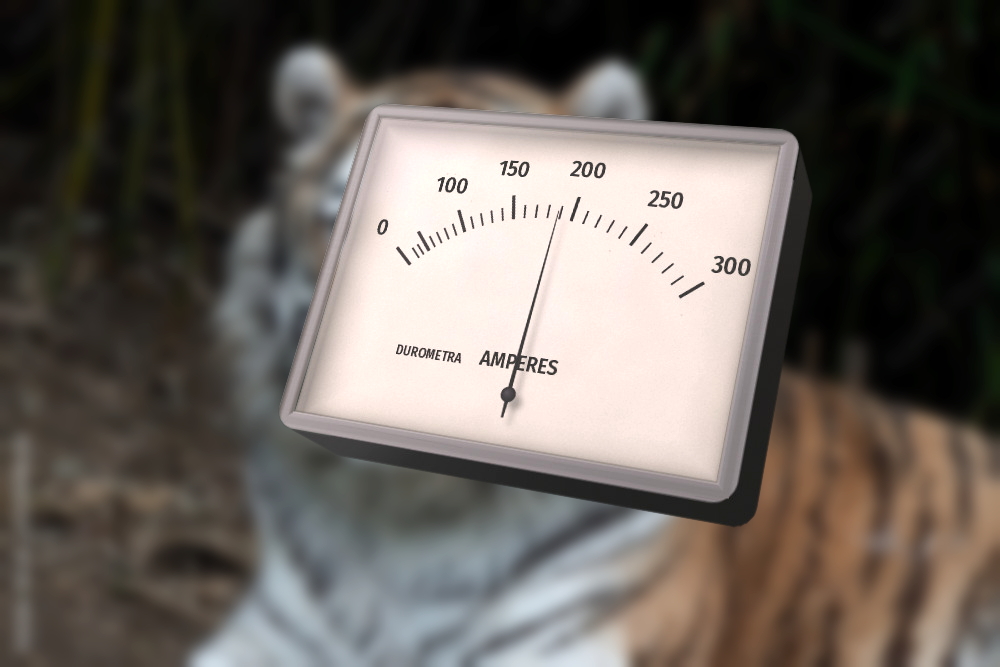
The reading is 190; A
